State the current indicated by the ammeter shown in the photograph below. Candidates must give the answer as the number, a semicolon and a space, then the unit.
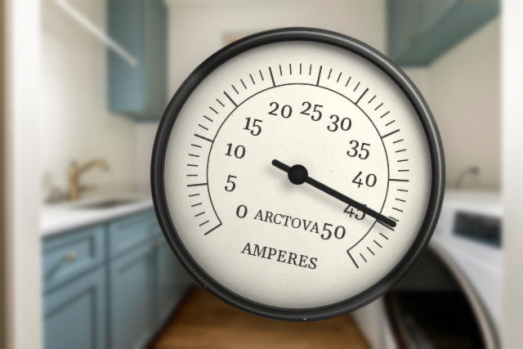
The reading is 44.5; A
